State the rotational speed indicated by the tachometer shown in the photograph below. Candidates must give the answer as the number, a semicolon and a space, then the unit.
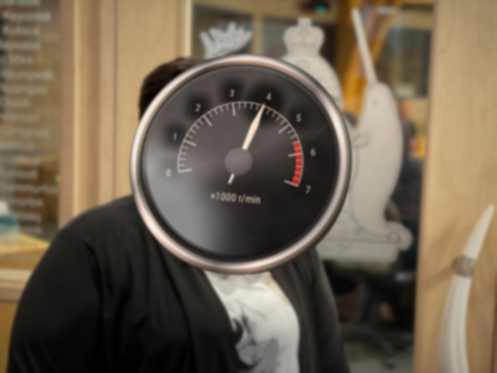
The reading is 4000; rpm
